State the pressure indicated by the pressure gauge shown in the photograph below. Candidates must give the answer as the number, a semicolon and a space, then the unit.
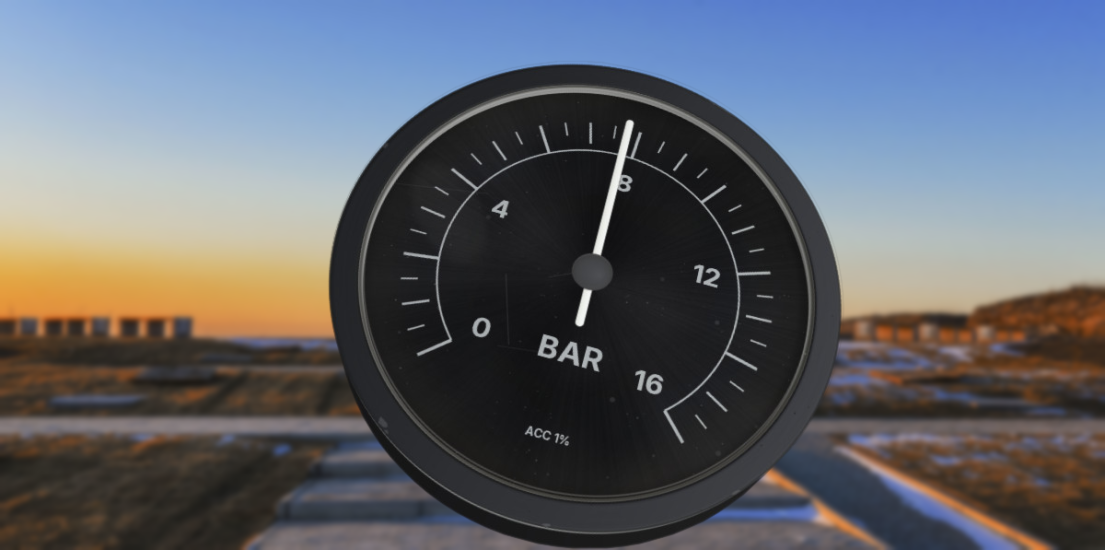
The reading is 7.75; bar
